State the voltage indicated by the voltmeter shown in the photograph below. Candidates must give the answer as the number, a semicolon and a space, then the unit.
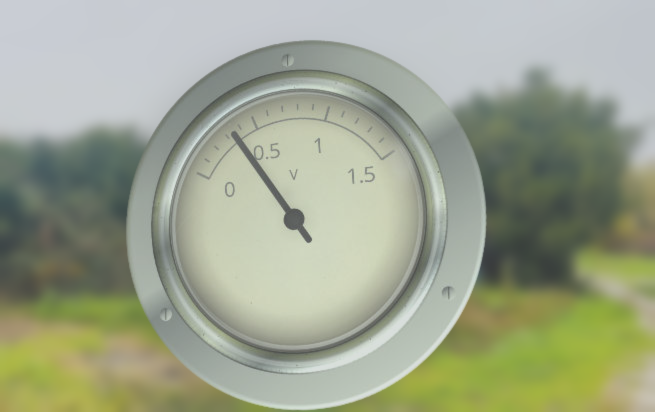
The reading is 0.35; V
